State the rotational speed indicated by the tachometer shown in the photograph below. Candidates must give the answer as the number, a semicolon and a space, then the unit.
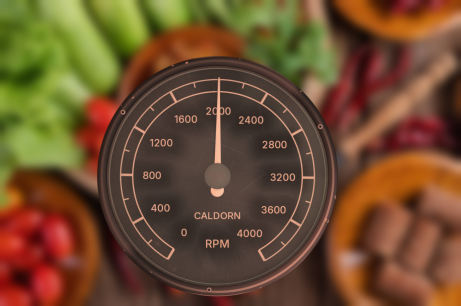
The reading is 2000; rpm
